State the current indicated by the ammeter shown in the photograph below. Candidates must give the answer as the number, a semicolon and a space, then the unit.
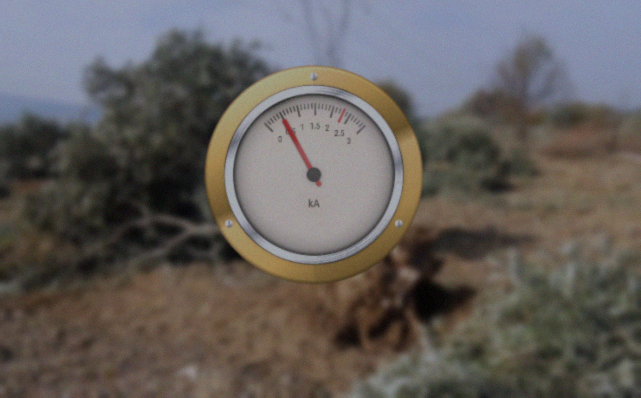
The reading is 0.5; kA
